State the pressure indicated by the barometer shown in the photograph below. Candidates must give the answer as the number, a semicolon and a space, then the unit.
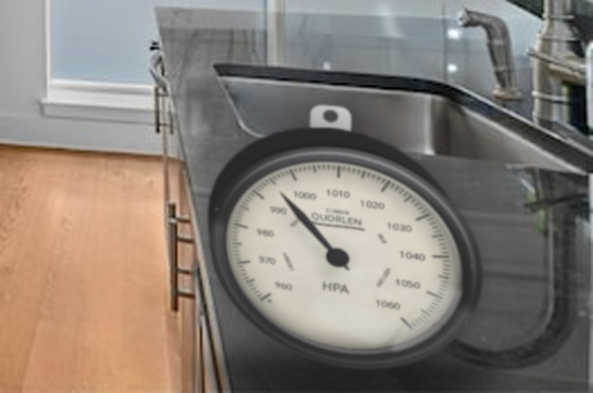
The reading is 995; hPa
